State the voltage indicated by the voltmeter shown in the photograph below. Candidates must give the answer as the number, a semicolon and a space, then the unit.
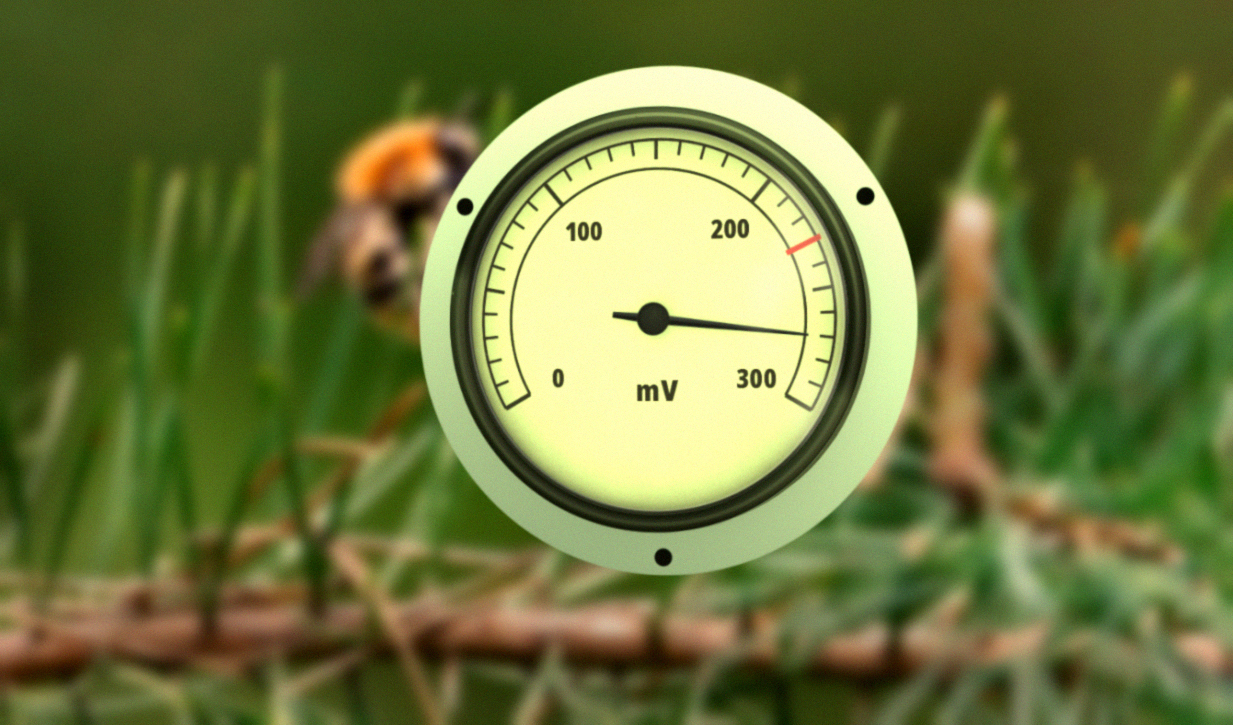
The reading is 270; mV
